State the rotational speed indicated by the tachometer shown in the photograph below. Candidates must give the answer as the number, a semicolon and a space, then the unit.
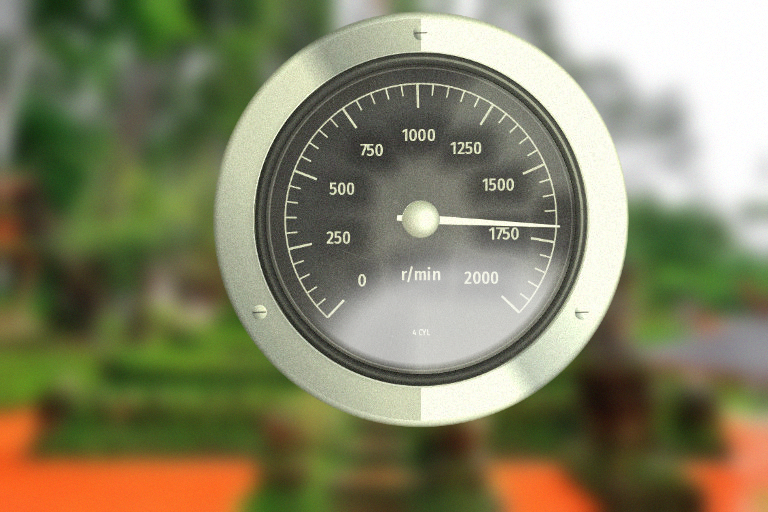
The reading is 1700; rpm
